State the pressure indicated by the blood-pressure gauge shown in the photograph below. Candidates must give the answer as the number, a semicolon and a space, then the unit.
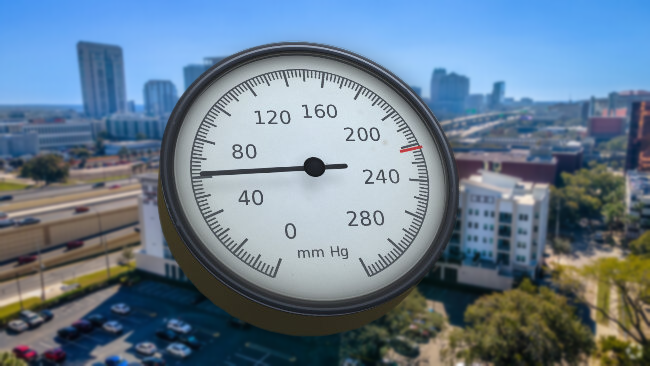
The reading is 60; mmHg
